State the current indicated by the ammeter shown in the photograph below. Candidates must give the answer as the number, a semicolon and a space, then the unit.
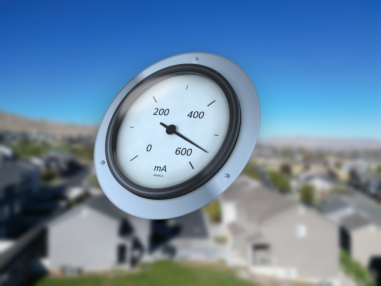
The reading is 550; mA
